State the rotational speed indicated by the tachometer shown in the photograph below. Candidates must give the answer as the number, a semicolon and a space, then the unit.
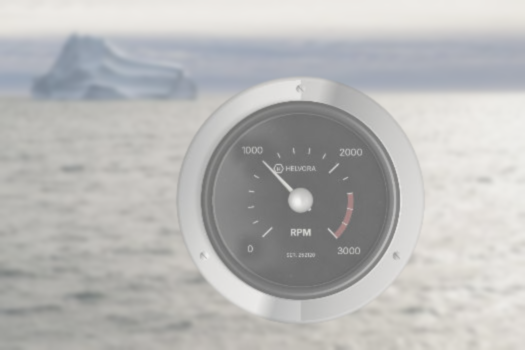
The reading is 1000; rpm
